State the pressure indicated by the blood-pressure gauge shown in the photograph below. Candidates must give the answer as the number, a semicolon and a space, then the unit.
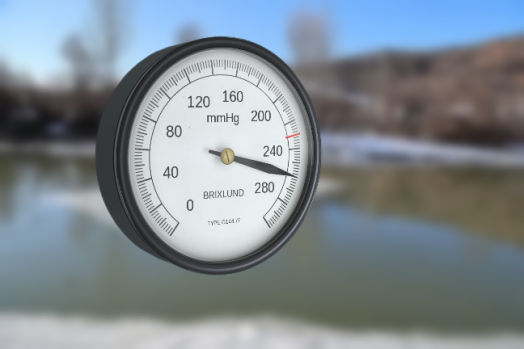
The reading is 260; mmHg
